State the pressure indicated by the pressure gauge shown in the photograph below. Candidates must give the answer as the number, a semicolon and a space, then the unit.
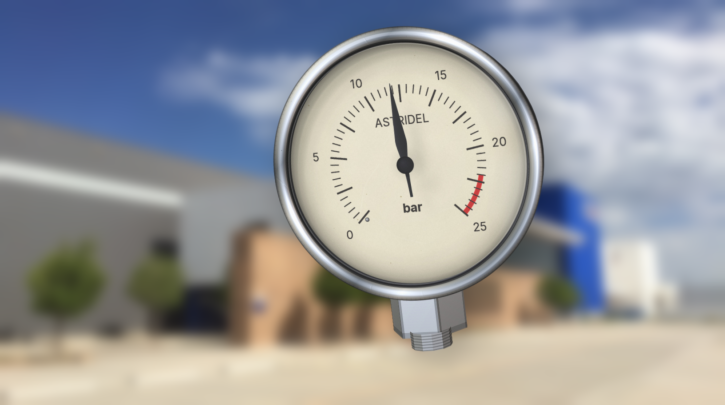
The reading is 12; bar
